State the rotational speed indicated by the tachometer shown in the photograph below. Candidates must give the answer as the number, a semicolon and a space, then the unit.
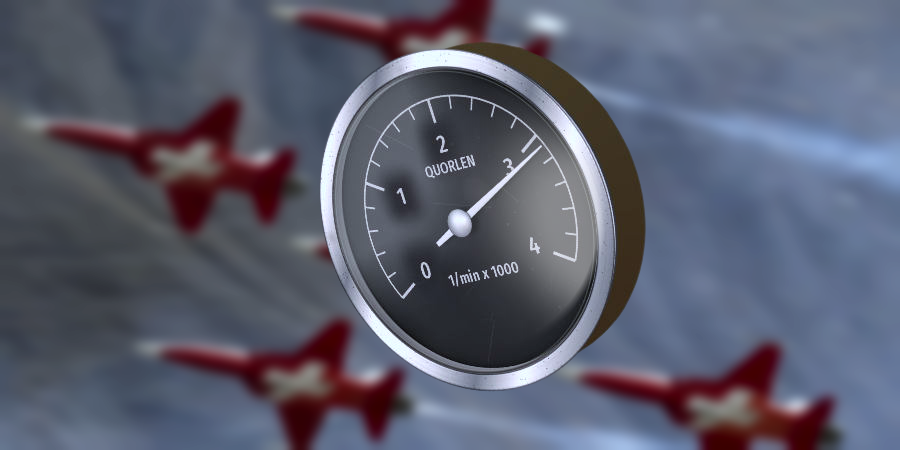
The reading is 3100; rpm
